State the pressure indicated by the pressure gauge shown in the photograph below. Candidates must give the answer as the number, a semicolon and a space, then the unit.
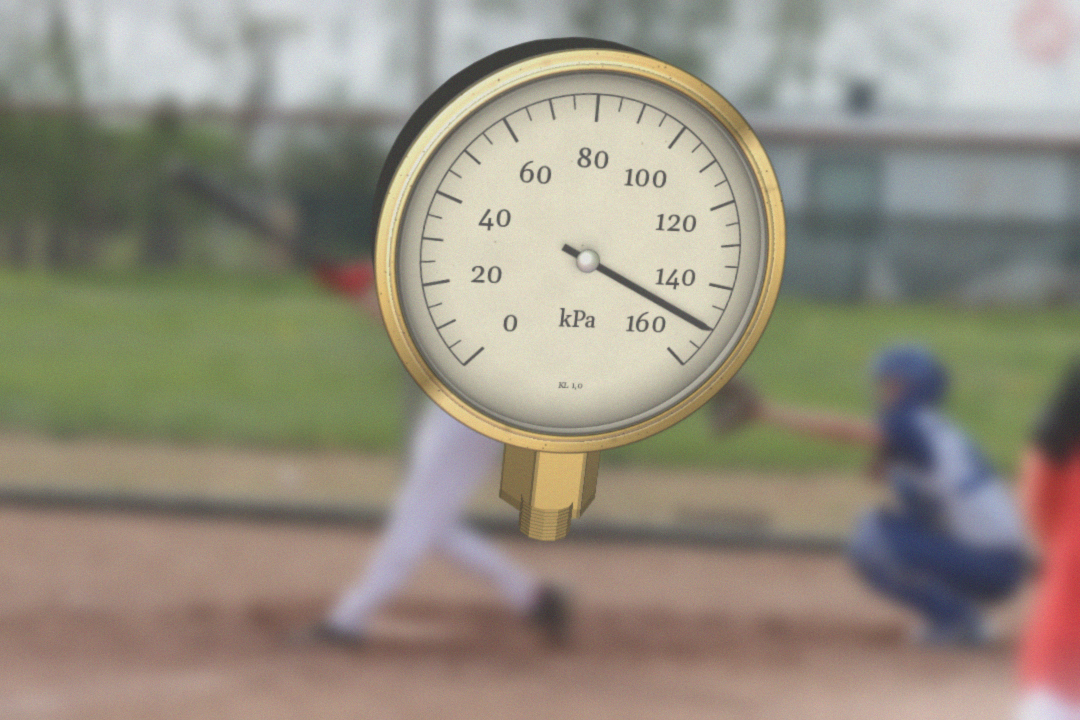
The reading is 150; kPa
